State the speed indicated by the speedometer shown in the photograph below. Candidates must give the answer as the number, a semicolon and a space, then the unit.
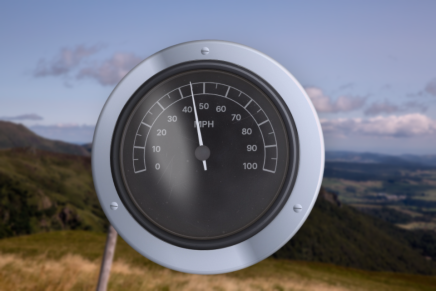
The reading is 45; mph
